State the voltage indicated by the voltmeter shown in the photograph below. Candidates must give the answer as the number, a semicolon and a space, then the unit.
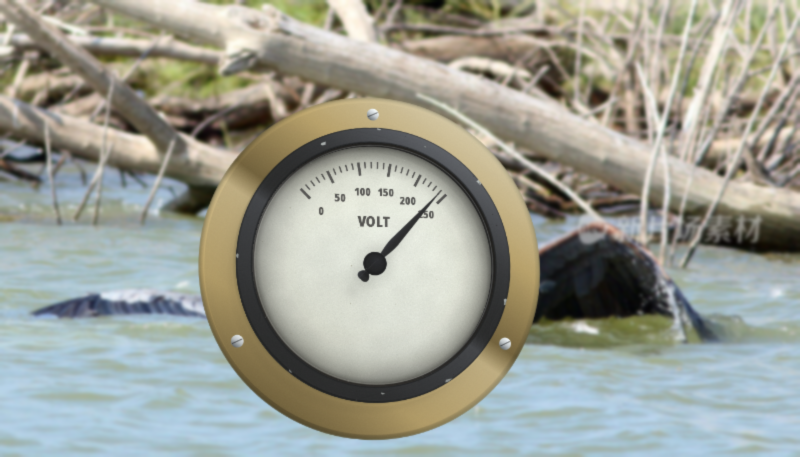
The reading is 240; V
